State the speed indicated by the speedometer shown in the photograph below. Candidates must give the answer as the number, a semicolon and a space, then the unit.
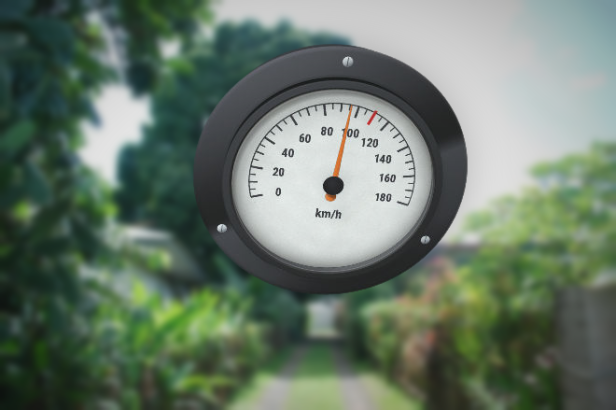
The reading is 95; km/h
